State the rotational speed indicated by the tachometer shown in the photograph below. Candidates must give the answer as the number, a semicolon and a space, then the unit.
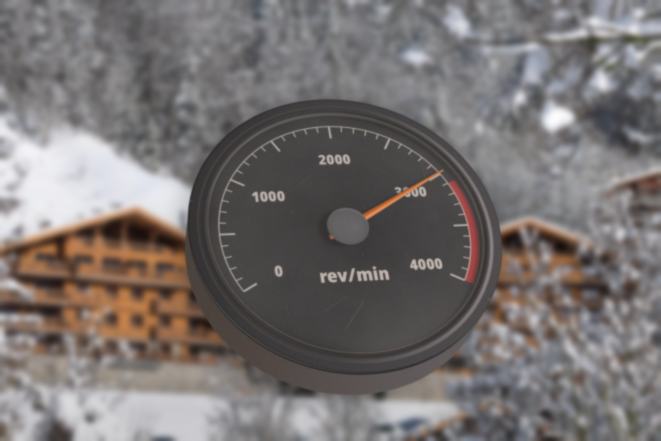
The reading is 3000; rpm
